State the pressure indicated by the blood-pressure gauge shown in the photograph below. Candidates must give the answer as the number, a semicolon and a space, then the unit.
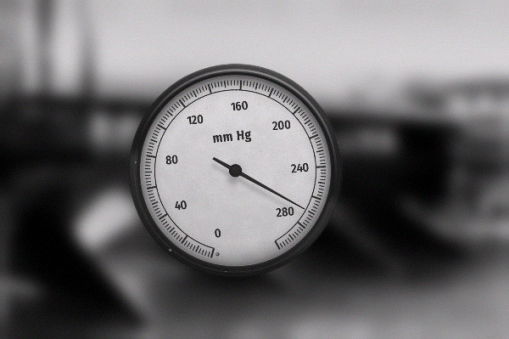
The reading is 270; mmHg
